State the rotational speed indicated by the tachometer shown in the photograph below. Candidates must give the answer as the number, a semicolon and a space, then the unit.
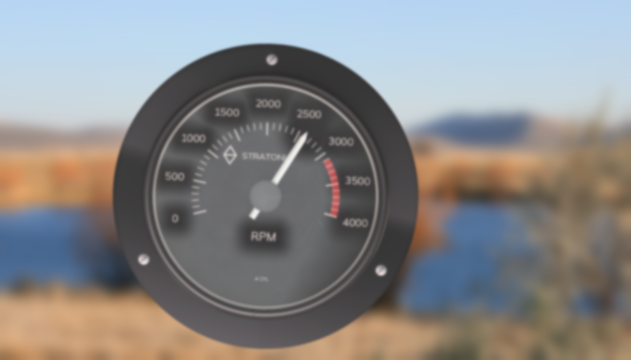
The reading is 2600; rpm
